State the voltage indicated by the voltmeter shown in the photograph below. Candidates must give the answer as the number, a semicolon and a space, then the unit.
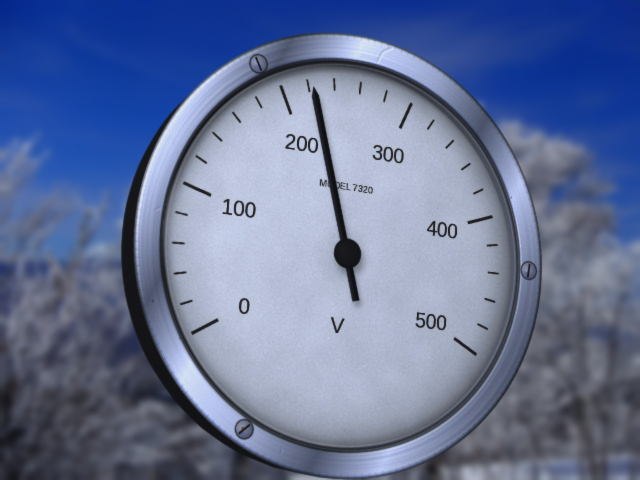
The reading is 220; V
